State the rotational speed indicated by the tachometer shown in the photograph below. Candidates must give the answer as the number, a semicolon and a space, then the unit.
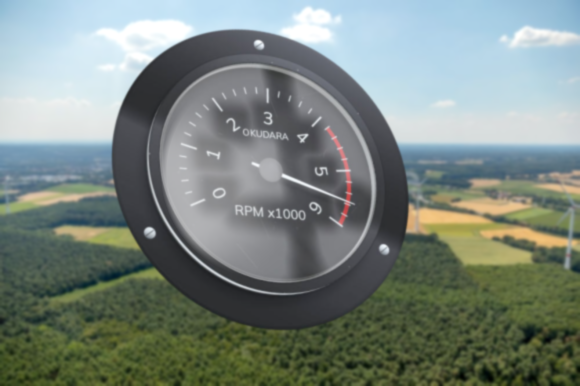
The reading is 5600; rpm
